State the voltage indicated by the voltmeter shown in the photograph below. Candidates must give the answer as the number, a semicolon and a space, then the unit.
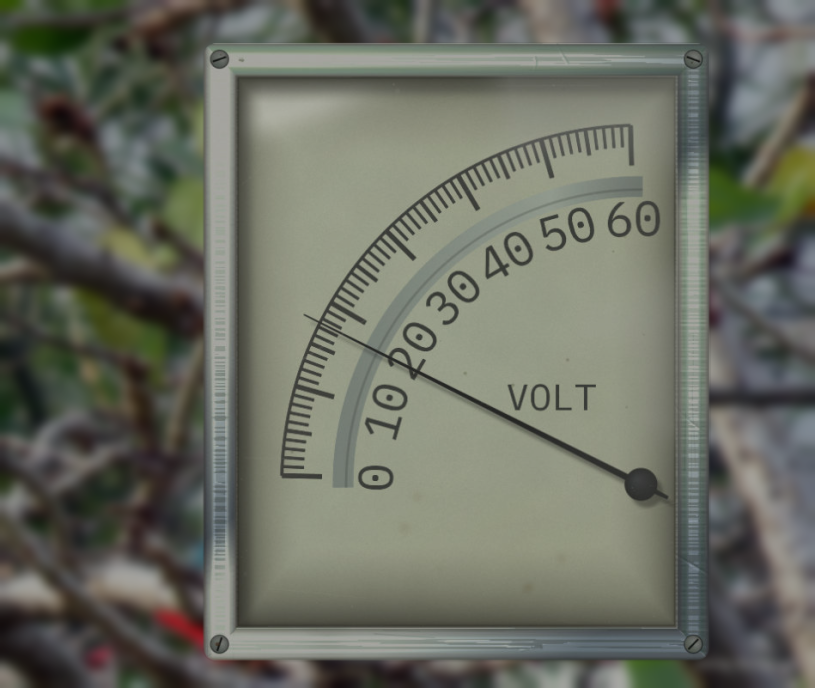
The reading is 17.5; V
